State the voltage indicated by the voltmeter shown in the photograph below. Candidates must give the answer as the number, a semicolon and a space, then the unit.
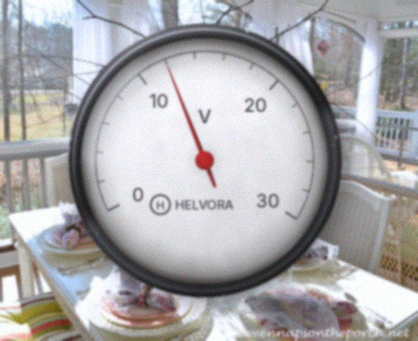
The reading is 12; V
